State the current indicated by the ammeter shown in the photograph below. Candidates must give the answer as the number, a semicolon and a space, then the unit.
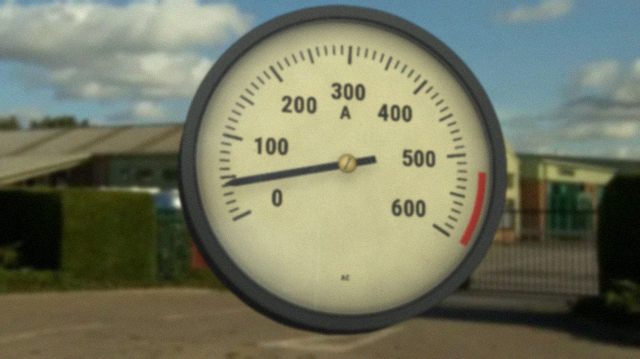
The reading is 40; A
